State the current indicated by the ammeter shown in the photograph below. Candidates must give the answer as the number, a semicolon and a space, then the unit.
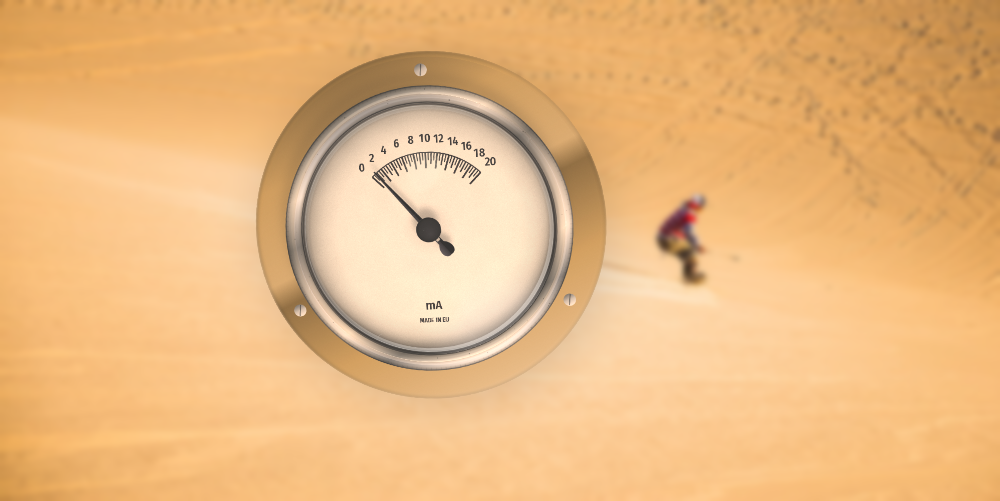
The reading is 1; mA
